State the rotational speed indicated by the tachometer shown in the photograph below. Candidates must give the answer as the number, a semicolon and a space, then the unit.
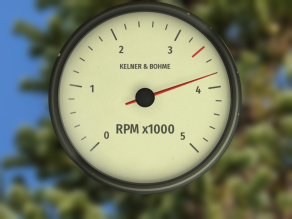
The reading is 3800; rpm
